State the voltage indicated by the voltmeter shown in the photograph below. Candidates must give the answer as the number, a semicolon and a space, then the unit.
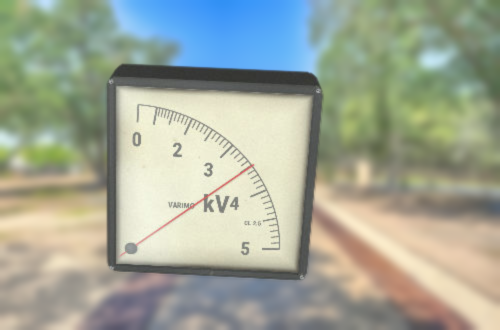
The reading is 3.5; kV
